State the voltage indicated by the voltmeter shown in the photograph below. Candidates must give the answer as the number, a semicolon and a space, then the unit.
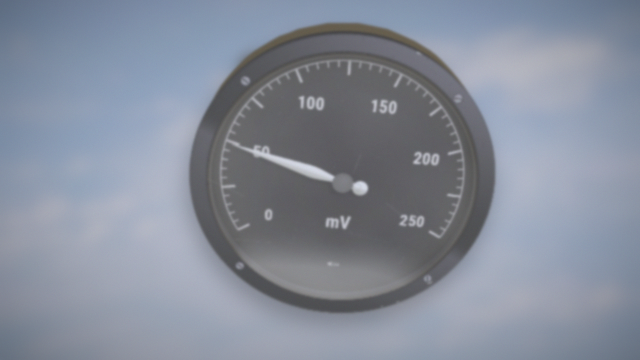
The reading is 50; mV
